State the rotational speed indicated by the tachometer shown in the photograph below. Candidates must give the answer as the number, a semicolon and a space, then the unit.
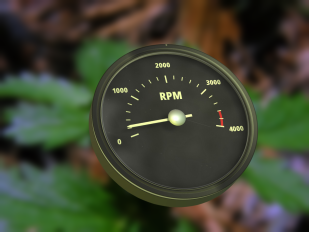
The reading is 200; rpm
